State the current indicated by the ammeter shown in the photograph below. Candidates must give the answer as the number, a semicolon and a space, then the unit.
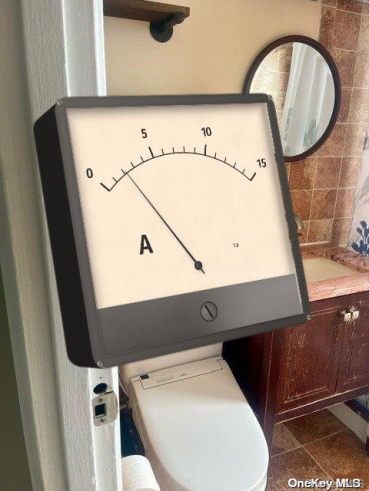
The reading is 2; A
